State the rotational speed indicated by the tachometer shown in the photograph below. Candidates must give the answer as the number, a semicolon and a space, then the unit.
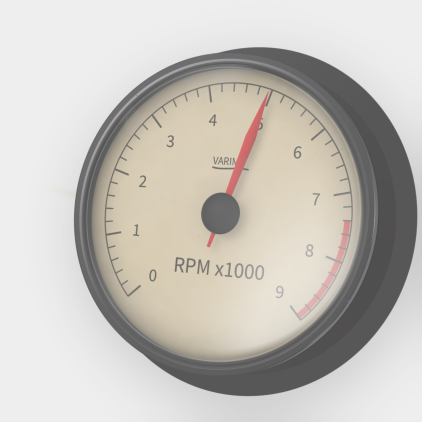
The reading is 5000; rpm
